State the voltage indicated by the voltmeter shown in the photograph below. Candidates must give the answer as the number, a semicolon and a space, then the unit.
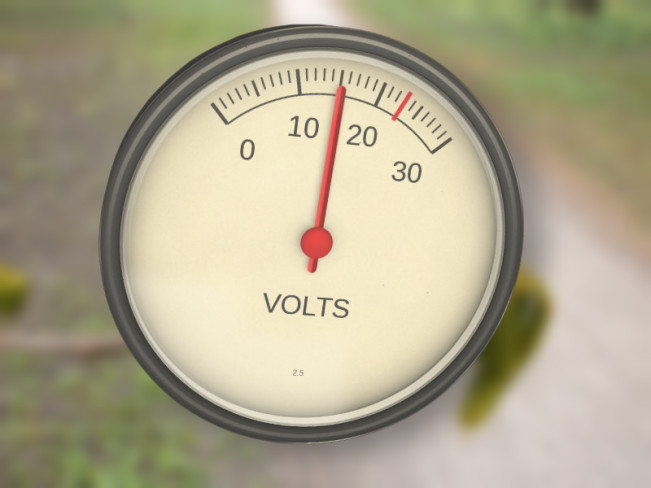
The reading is 15; V
